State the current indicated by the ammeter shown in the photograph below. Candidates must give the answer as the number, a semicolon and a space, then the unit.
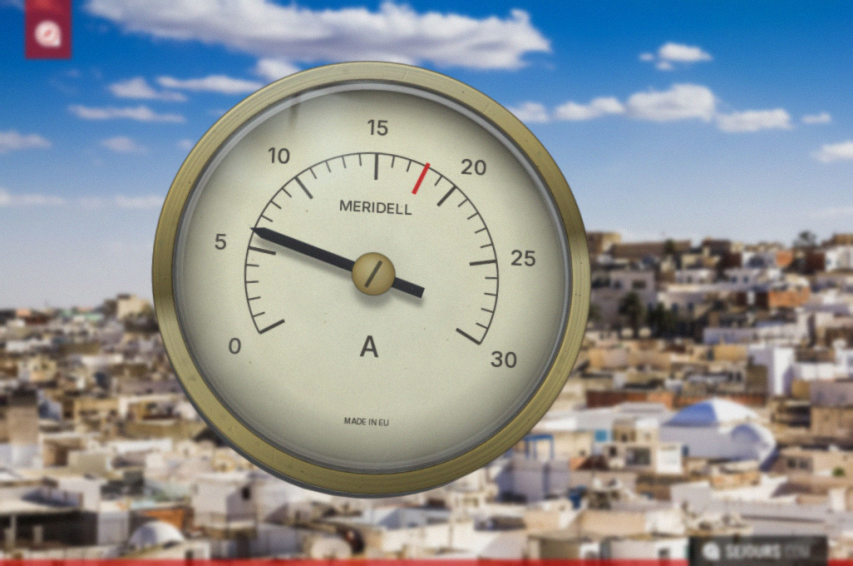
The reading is 6; A
